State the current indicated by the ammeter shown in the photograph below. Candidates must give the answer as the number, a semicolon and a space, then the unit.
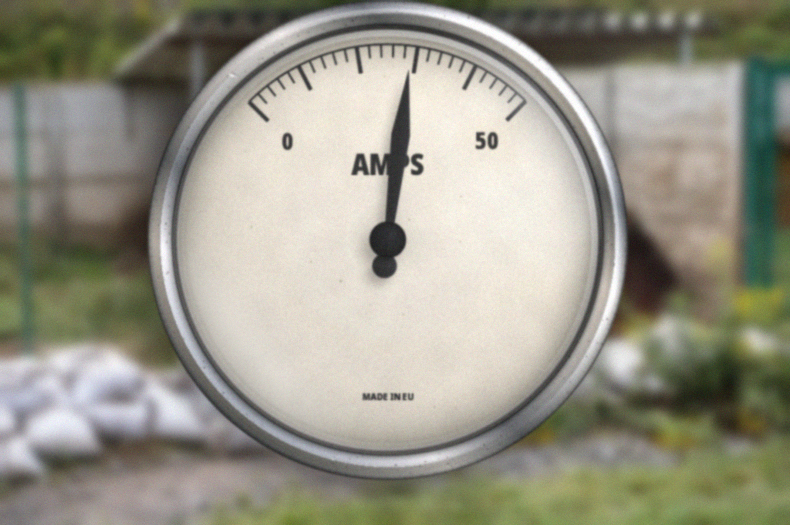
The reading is 29; A
